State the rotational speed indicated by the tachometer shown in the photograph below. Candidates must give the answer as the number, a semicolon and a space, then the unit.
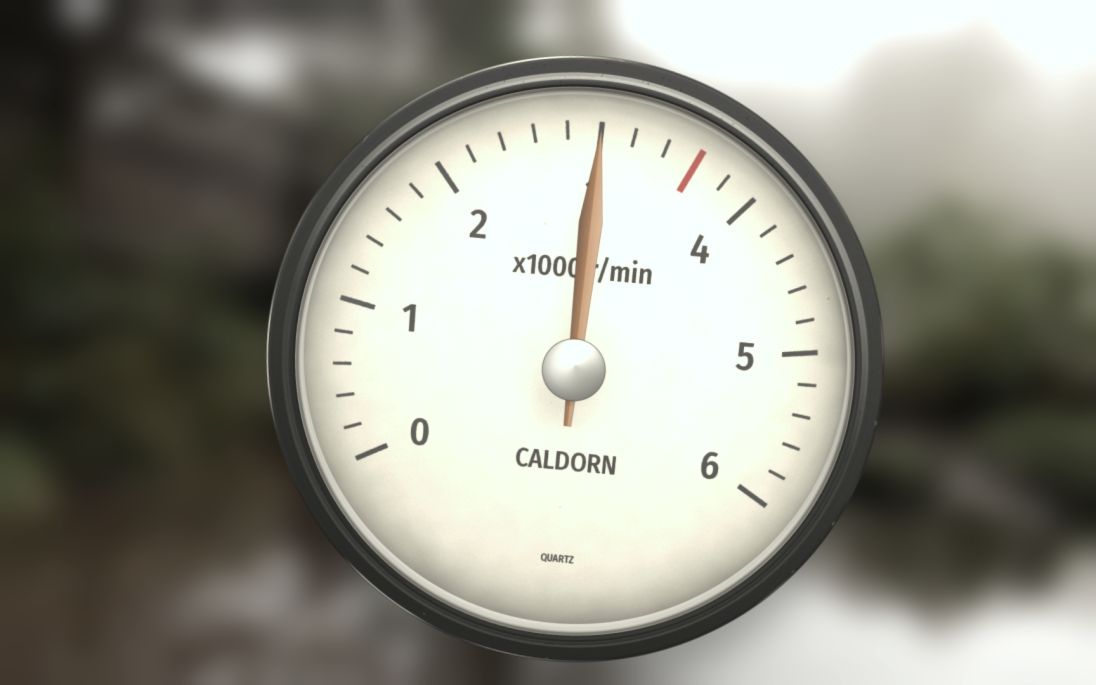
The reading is 3000; rpm
